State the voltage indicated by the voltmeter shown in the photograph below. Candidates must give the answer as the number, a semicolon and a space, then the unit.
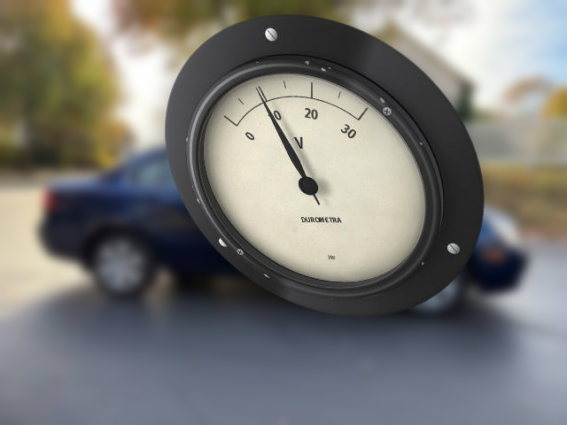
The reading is 10; V
